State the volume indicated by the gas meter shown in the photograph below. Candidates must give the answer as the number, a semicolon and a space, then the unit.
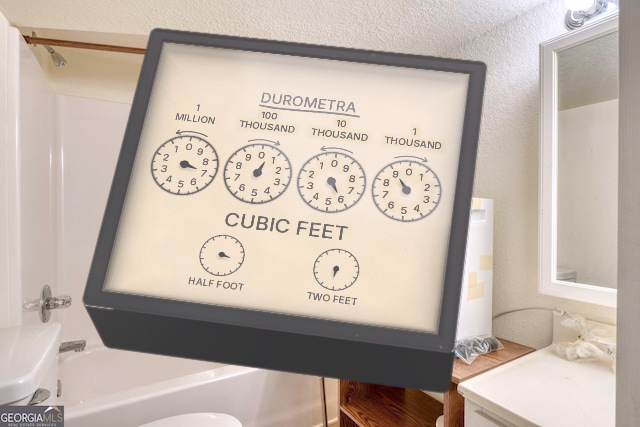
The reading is 705900; ft³
